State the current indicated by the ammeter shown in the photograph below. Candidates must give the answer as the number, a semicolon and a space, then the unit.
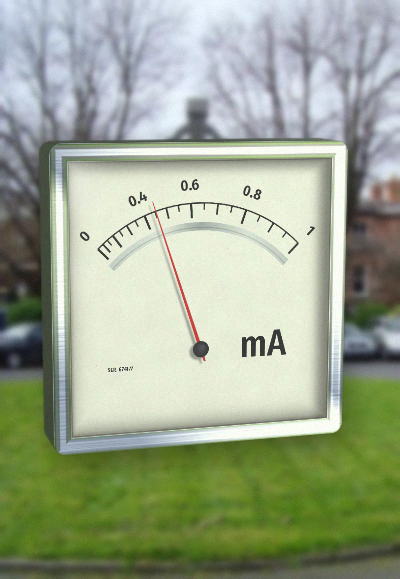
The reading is 0.45; mA
